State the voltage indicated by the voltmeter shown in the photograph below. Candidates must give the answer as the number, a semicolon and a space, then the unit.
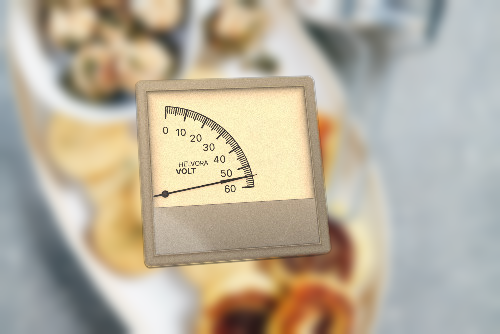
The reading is 55; V
